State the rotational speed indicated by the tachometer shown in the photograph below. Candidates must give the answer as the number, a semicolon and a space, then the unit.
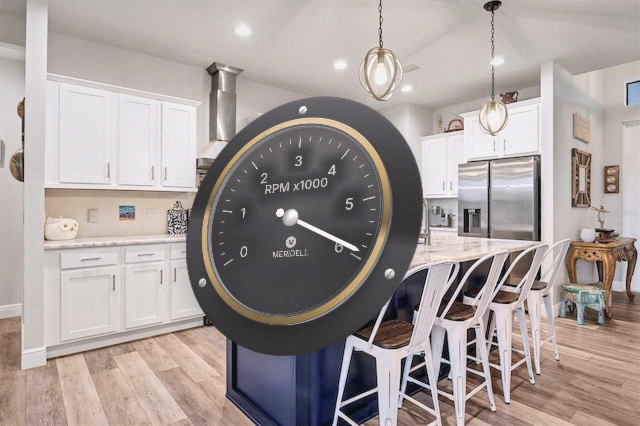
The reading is 5900; rpm
